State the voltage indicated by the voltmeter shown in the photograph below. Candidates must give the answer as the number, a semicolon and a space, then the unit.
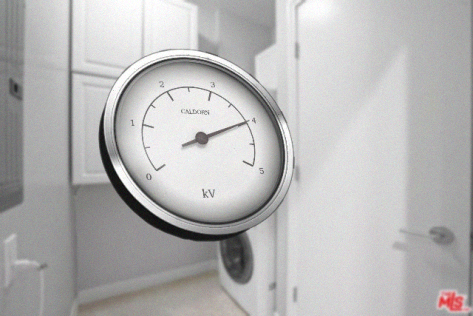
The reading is 4; kV
